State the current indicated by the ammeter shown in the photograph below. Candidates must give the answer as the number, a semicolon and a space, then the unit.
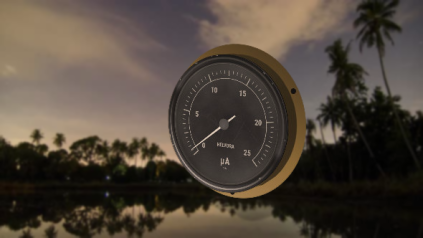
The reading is 0.5; µA
